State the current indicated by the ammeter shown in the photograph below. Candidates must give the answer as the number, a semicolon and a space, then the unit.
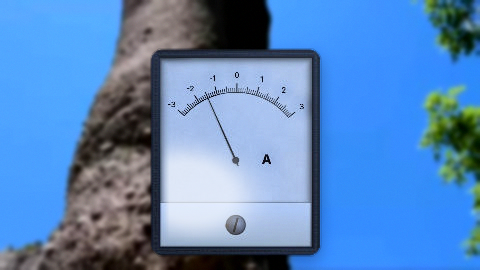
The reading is -1.5; A
